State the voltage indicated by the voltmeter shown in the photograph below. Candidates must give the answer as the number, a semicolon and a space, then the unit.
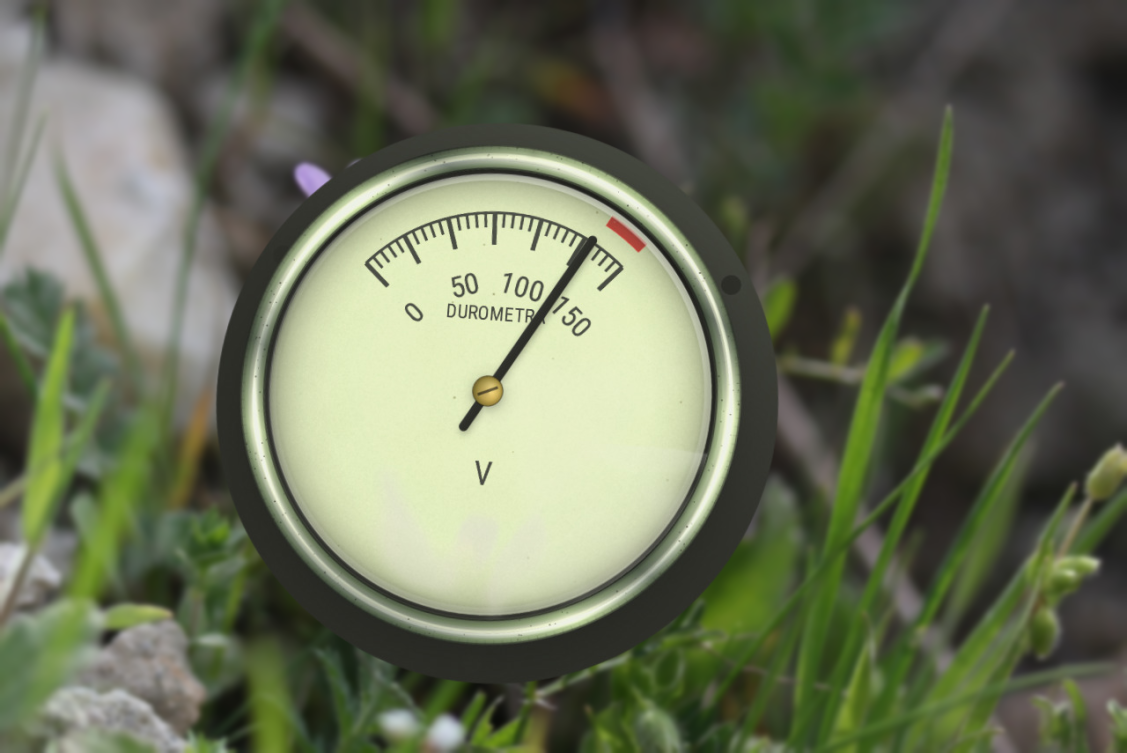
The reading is 130; V
